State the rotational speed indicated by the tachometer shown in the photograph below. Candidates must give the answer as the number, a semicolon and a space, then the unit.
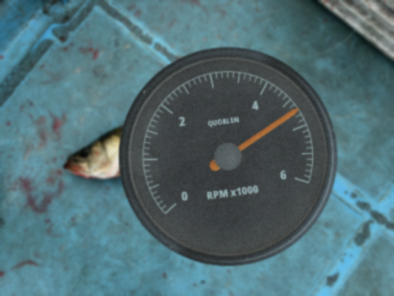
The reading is 4700; rpm
